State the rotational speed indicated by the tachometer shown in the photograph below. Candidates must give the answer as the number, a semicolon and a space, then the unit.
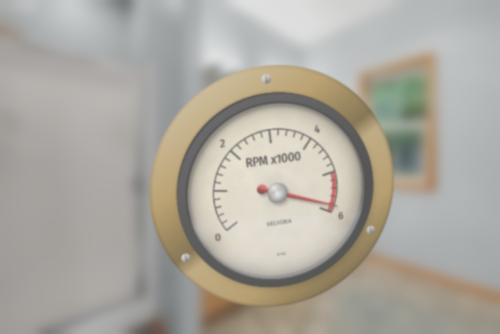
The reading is 5800; rpm
